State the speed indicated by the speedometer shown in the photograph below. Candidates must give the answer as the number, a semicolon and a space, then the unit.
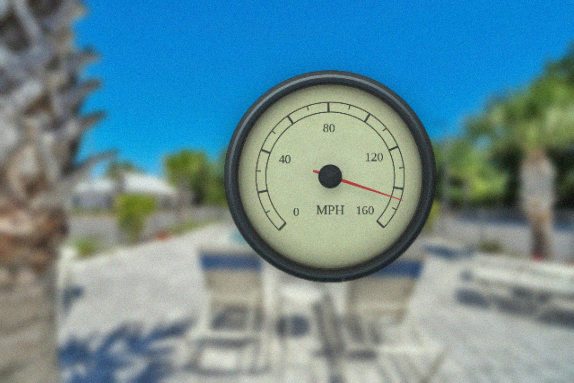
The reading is 145; mph
